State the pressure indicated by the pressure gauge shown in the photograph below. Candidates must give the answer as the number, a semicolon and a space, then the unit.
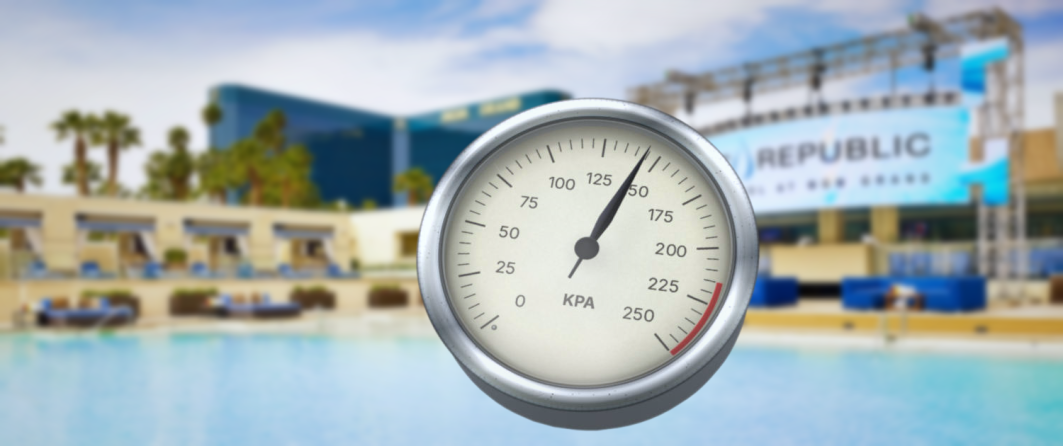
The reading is 145; kPa
